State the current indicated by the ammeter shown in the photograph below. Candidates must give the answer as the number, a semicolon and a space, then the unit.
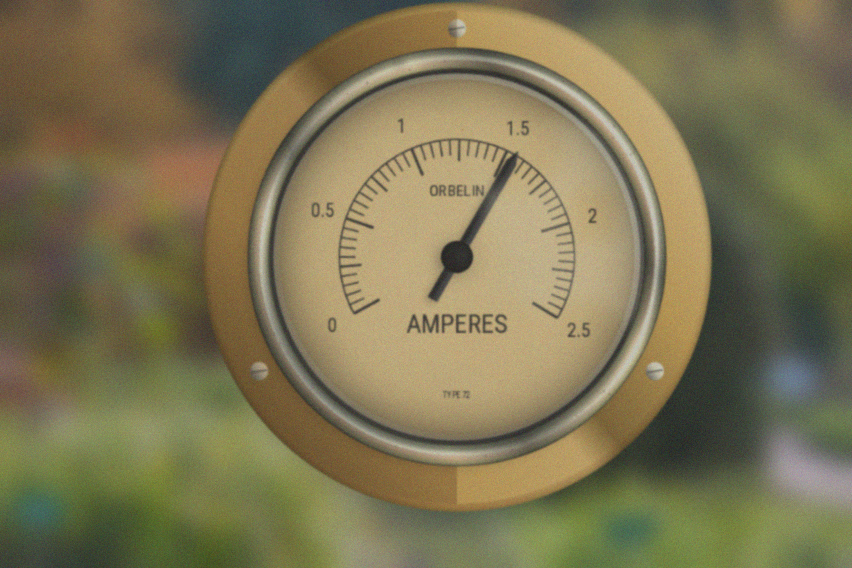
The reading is 1.55; A
